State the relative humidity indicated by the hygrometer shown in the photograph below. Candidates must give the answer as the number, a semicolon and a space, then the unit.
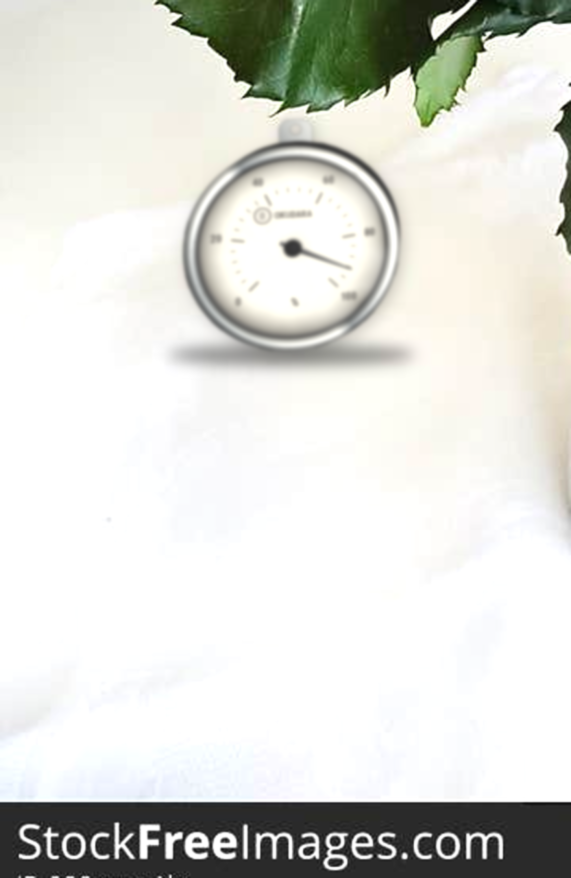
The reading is 92; %
